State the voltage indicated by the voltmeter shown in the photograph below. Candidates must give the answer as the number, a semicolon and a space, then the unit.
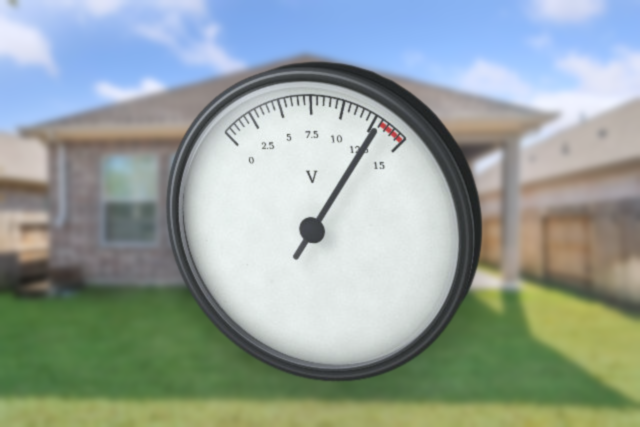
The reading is 13; V
